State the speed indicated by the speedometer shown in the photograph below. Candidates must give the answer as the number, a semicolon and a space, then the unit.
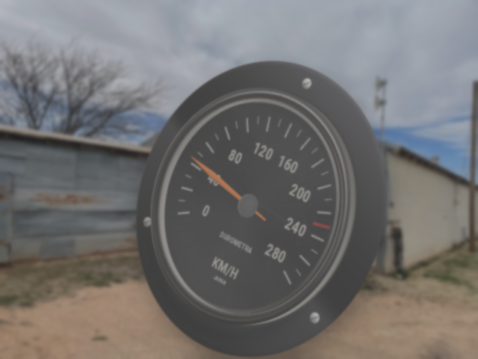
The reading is 45; km/h
